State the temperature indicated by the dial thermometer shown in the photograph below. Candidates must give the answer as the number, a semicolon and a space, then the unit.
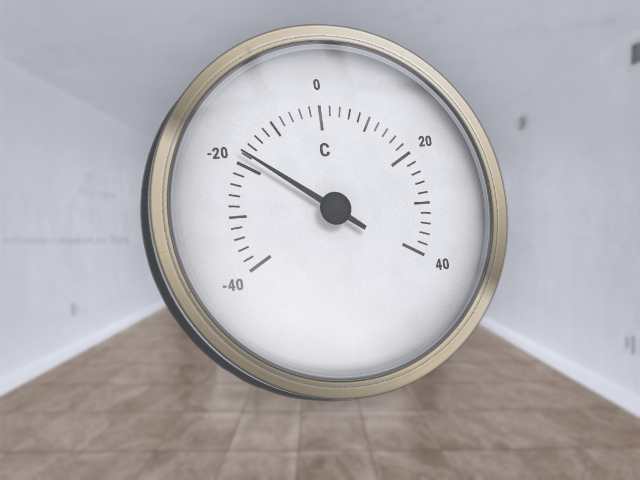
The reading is -18; °C
